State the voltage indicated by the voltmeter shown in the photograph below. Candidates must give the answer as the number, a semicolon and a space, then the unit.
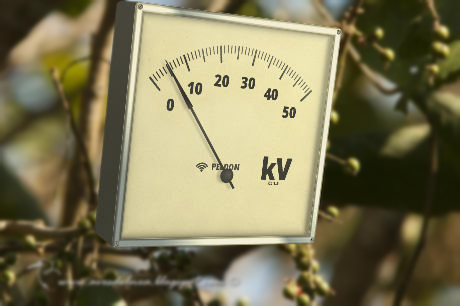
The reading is 5; kV
